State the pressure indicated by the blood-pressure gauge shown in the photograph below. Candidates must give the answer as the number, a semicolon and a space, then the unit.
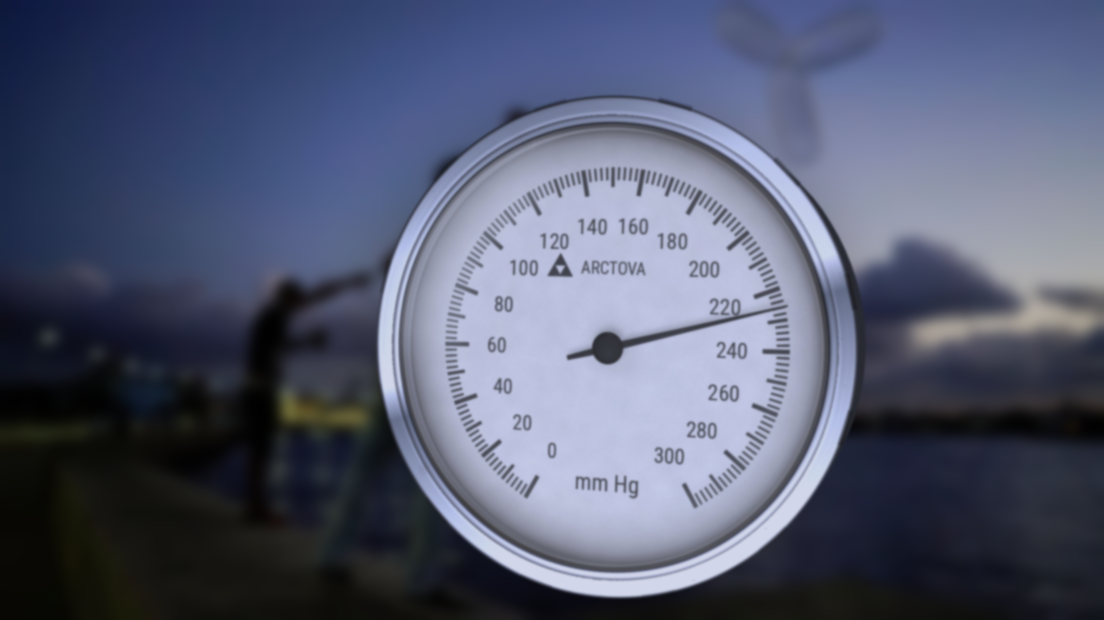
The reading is 226; mmHg
